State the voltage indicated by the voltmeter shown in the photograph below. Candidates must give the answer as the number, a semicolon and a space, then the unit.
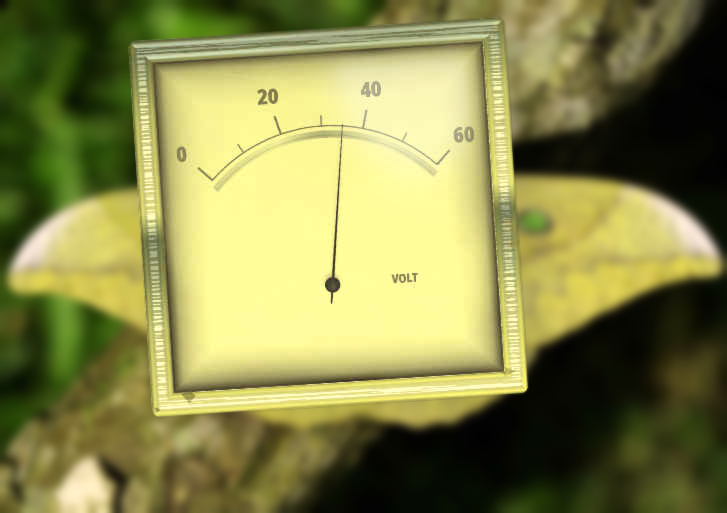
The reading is 35; V
